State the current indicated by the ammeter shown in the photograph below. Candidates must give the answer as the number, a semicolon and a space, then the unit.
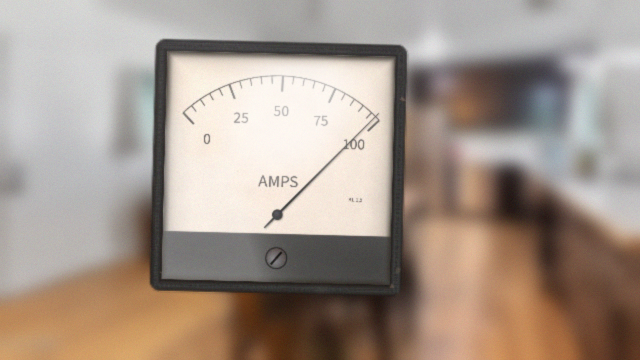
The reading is 97.5; A
